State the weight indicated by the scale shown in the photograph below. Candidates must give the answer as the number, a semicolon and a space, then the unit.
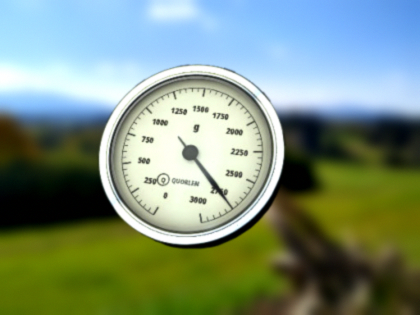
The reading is 2750; g
